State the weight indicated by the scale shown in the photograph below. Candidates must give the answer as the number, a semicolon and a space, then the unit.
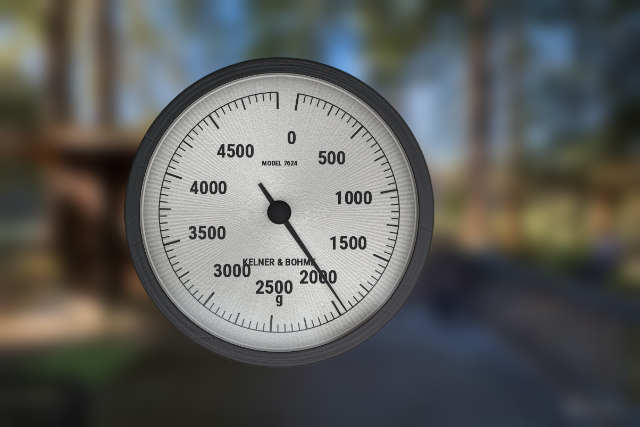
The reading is 1950; g
